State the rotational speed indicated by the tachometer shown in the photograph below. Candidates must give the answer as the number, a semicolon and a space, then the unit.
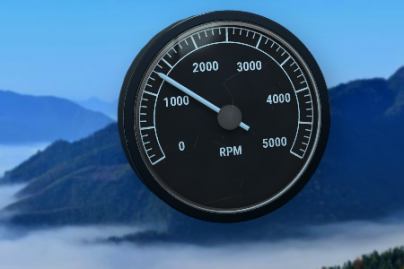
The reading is 1300; rpm
